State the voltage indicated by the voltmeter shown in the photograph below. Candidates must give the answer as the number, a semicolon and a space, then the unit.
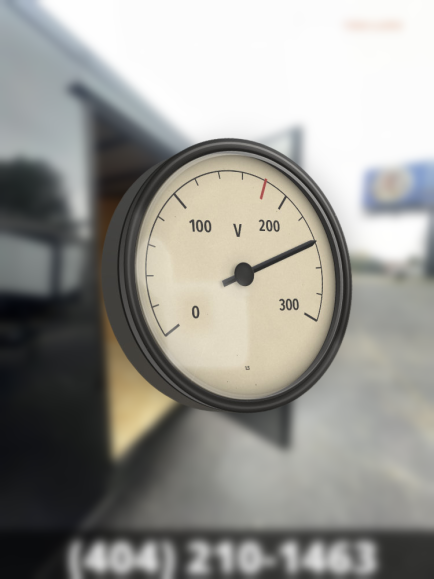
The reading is 240; V
